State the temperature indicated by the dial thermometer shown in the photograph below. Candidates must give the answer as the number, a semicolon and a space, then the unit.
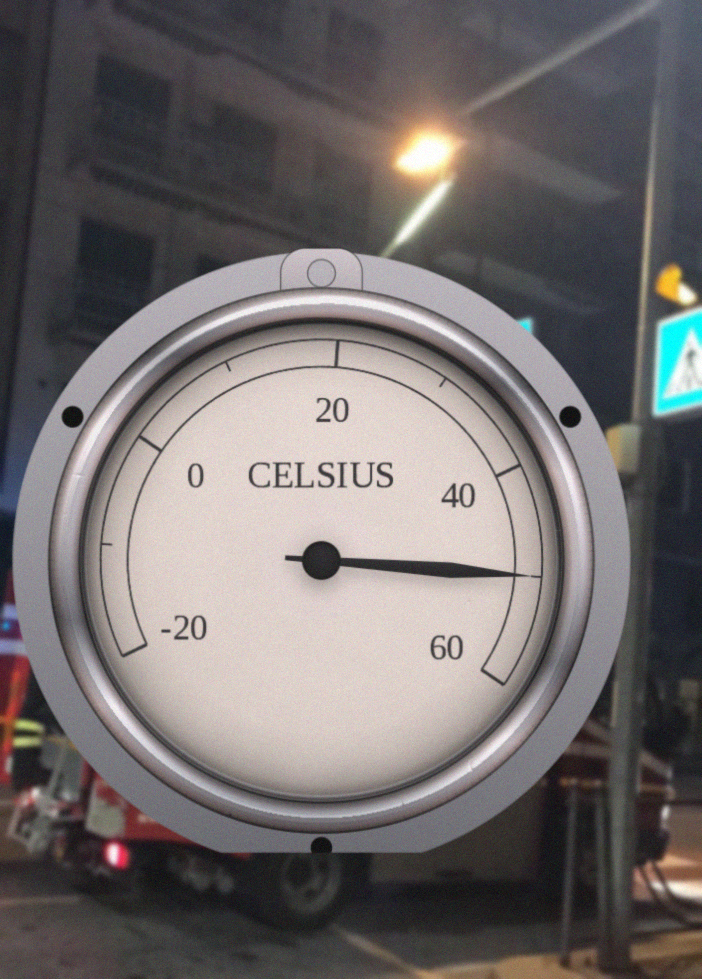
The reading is 50; °C
